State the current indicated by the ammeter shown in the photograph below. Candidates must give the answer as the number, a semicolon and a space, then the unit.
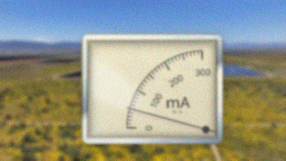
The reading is 50; mA
